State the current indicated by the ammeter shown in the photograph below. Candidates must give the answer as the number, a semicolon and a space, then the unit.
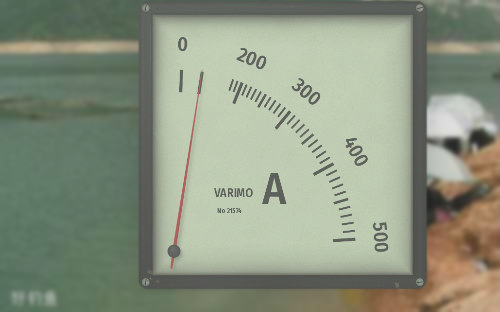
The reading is 100; A
